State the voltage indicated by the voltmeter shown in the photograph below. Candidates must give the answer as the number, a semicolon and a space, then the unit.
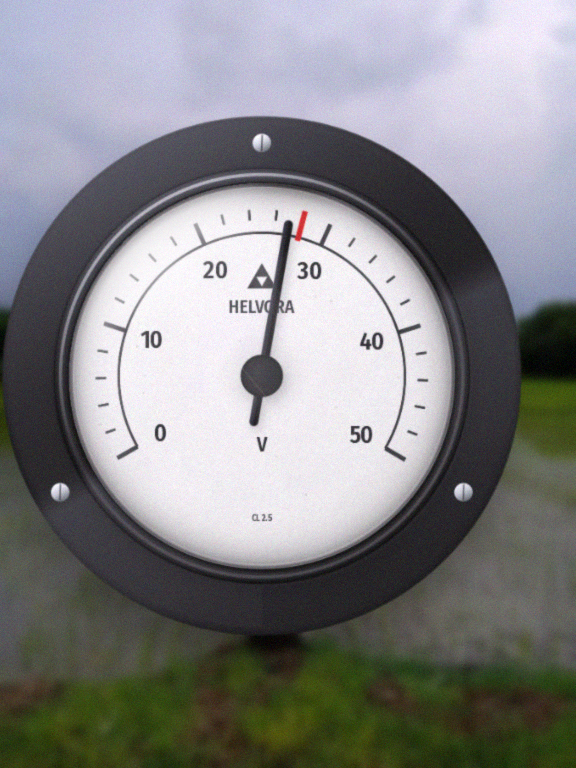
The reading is 27; V
